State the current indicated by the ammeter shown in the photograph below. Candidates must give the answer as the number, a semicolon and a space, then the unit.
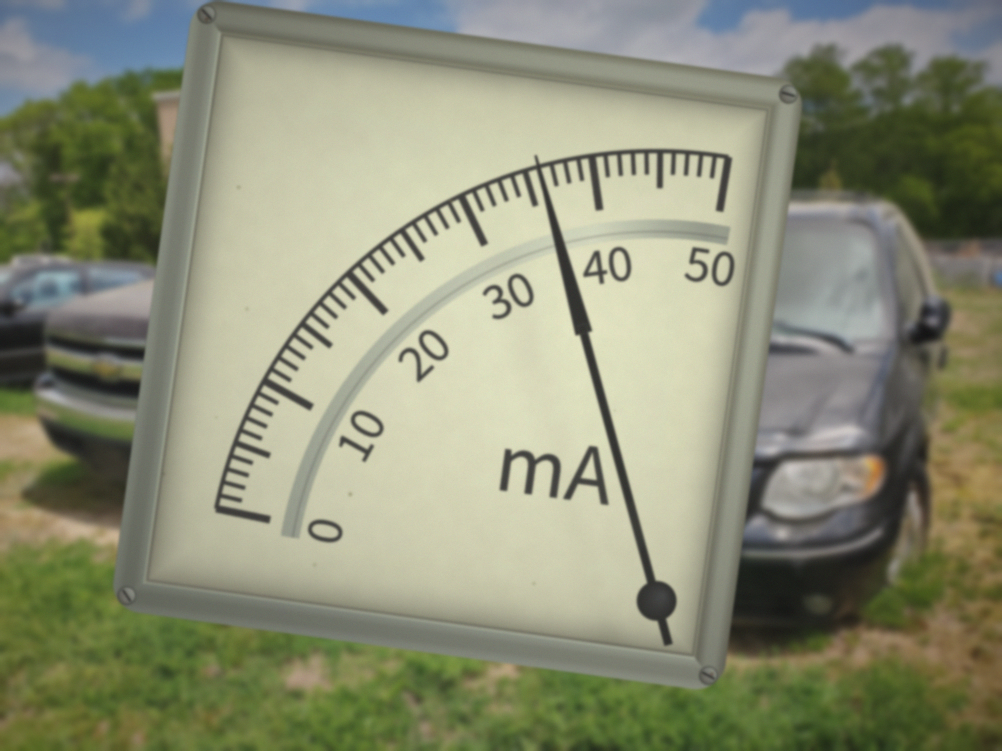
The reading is 36; mA
